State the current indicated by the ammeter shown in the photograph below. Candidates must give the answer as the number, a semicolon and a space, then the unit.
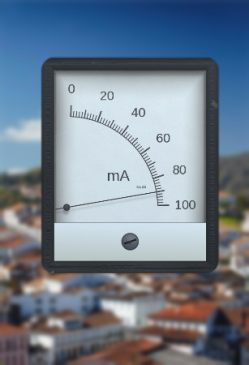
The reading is 90; mA
